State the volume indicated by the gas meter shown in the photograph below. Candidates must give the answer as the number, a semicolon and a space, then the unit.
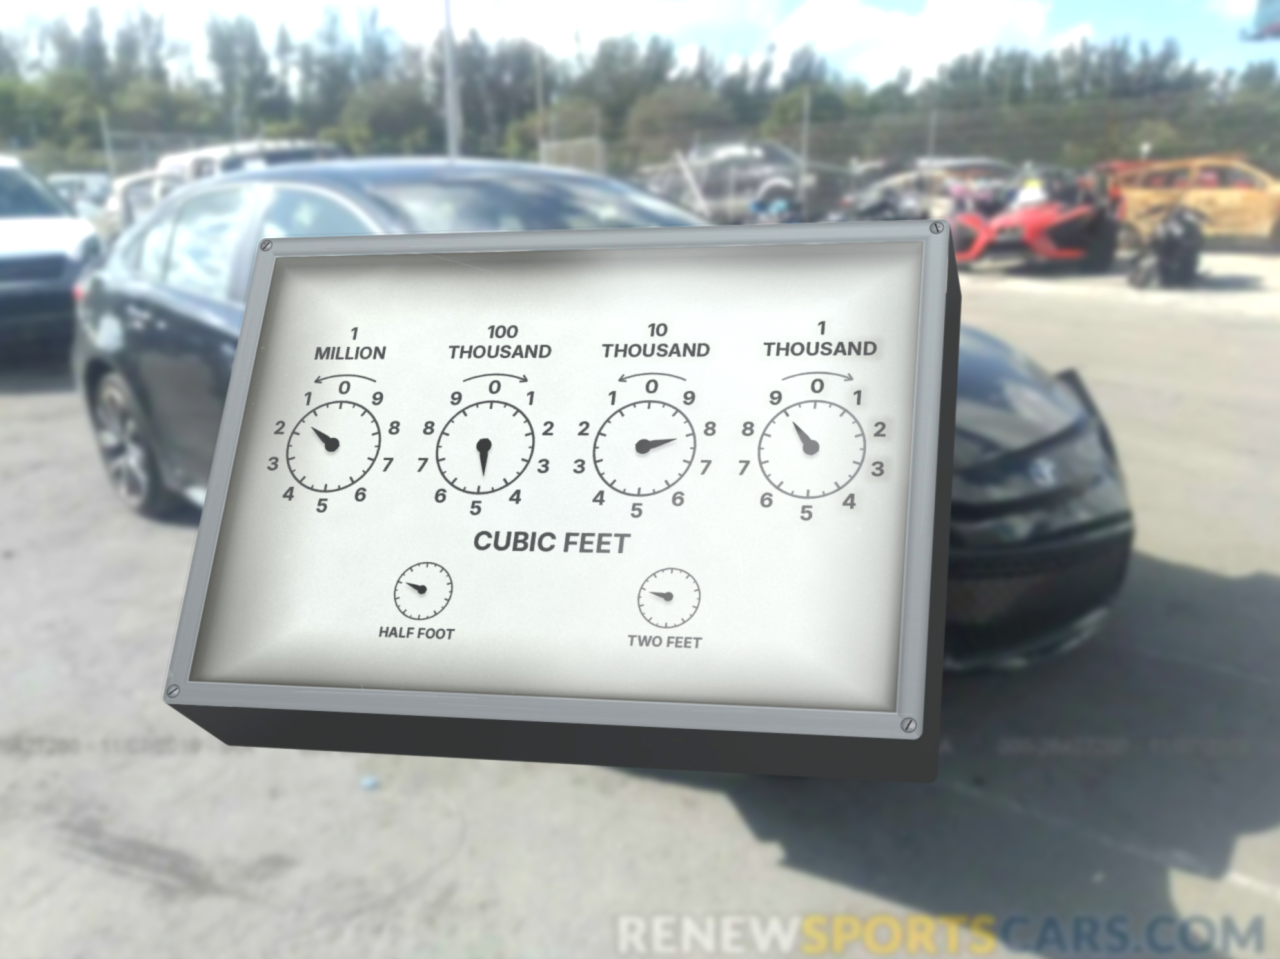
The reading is 147900; ft³
